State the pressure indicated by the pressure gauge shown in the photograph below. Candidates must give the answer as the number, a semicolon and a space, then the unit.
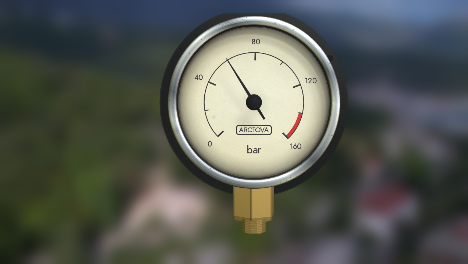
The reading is 60; bar
